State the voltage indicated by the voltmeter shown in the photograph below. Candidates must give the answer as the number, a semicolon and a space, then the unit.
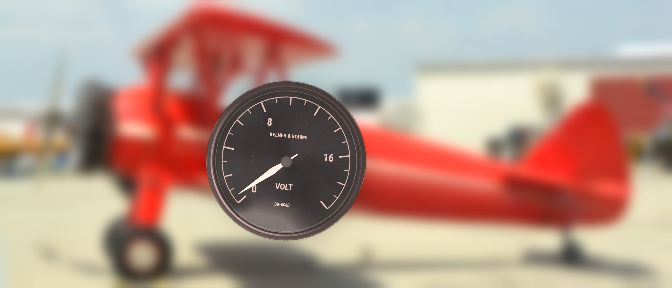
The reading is 0.5; V
